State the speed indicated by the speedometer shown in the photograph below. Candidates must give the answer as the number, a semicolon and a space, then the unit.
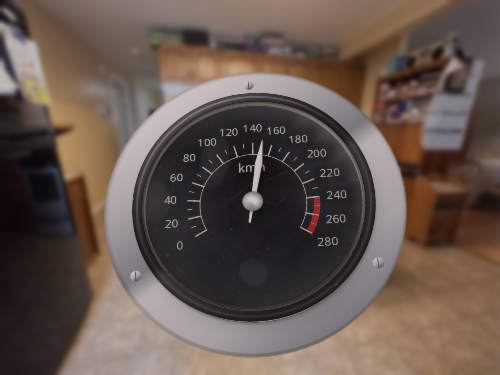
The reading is 150; km/h
